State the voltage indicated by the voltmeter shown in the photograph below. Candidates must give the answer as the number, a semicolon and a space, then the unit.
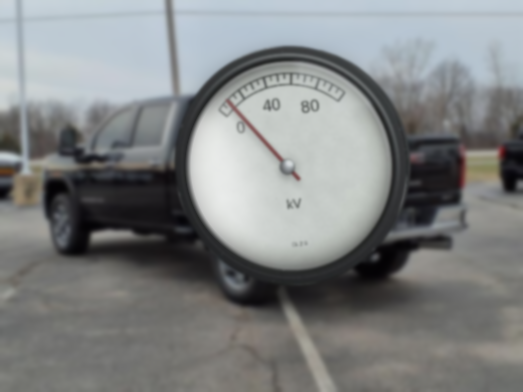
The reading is 10; kV
